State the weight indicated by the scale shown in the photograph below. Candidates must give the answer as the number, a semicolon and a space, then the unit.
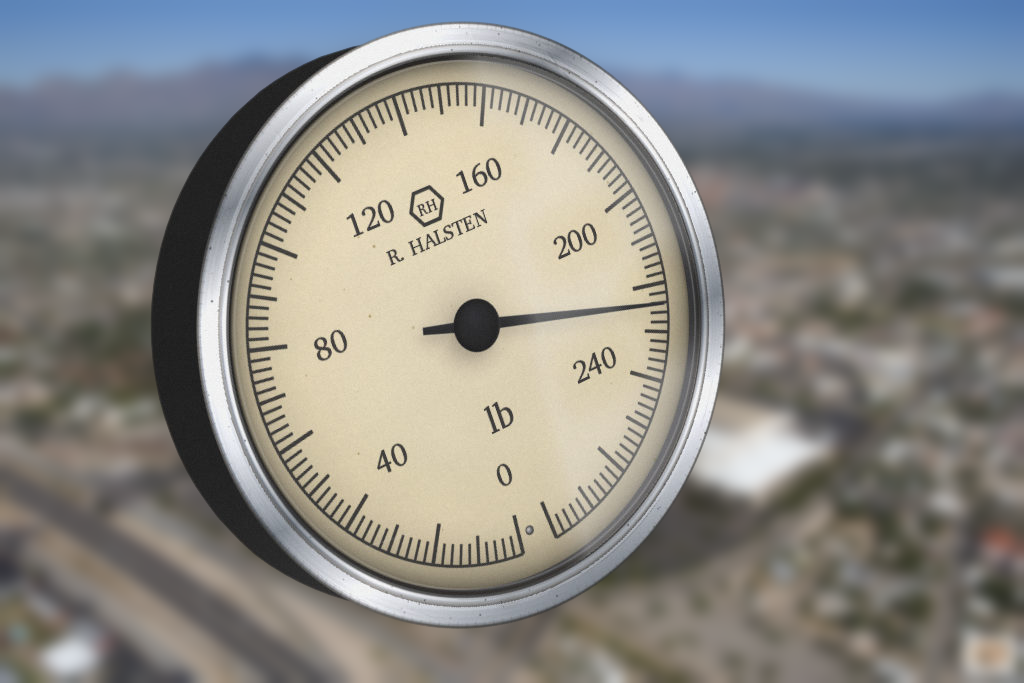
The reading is 224; lb
